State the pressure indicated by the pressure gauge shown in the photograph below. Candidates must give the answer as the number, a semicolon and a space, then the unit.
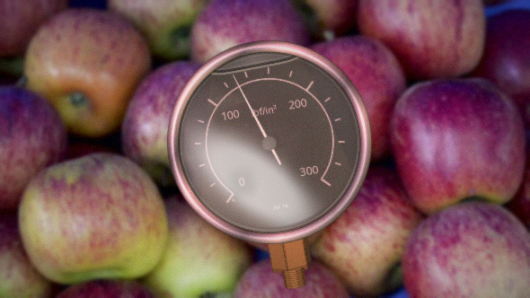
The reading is 130; psi
